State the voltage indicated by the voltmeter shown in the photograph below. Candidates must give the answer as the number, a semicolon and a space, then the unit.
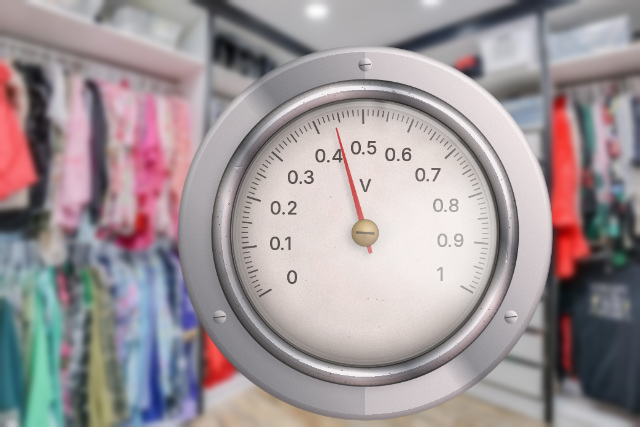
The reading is 0.44; V
